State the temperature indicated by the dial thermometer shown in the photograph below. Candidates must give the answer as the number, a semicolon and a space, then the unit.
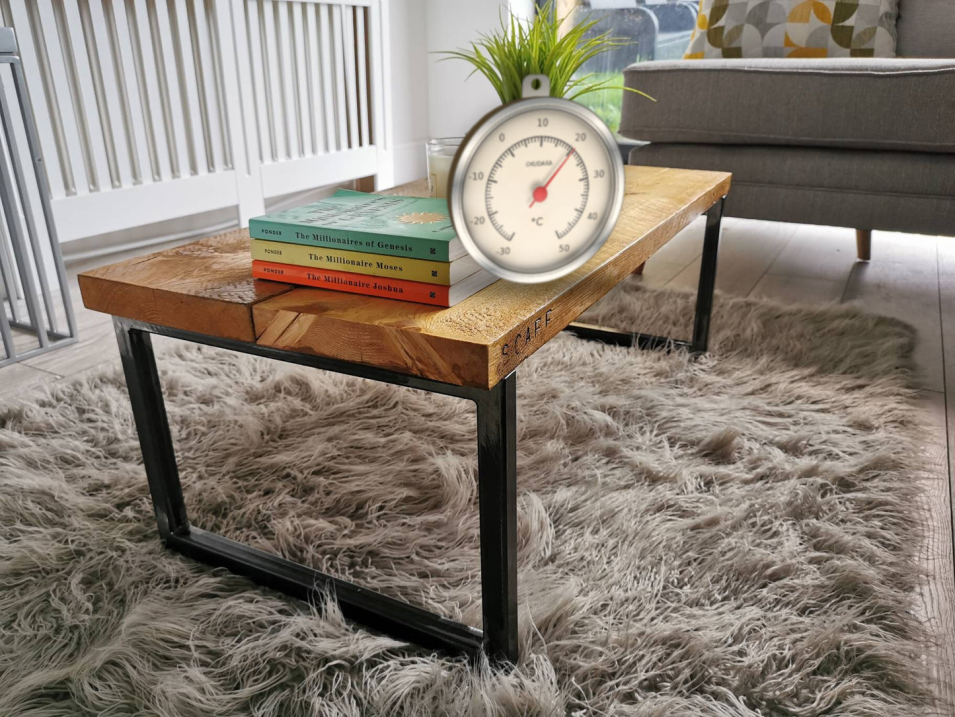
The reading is 20; °C
